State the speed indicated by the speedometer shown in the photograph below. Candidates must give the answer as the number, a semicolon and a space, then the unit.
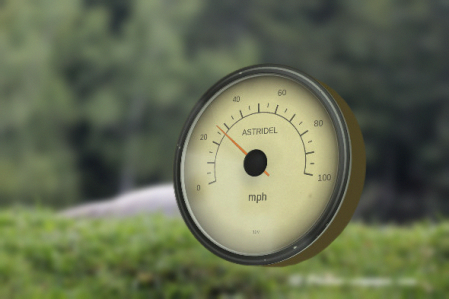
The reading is 27.5; mph
